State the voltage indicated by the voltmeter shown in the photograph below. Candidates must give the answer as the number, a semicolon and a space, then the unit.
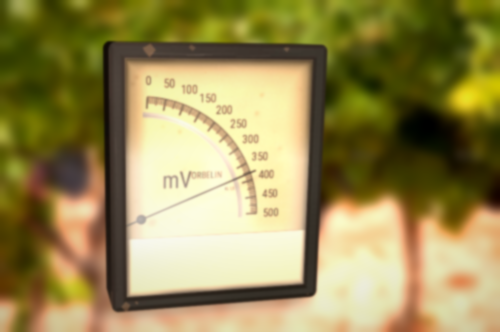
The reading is 375; mV
